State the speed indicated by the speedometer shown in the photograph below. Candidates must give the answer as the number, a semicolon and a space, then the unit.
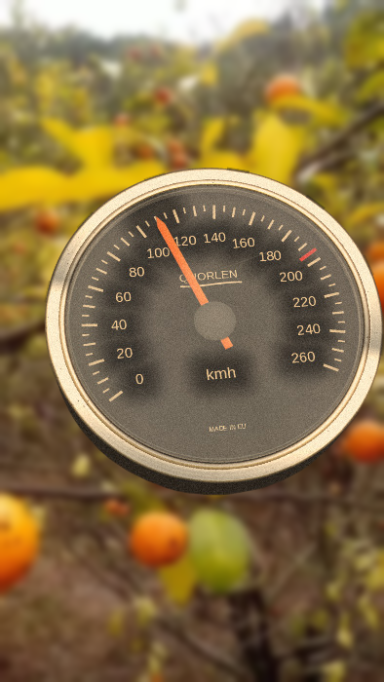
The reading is 110; km/h
